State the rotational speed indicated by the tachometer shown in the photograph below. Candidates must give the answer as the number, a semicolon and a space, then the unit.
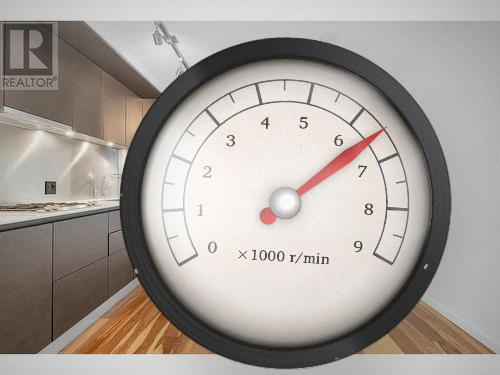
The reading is 6500; rpm
